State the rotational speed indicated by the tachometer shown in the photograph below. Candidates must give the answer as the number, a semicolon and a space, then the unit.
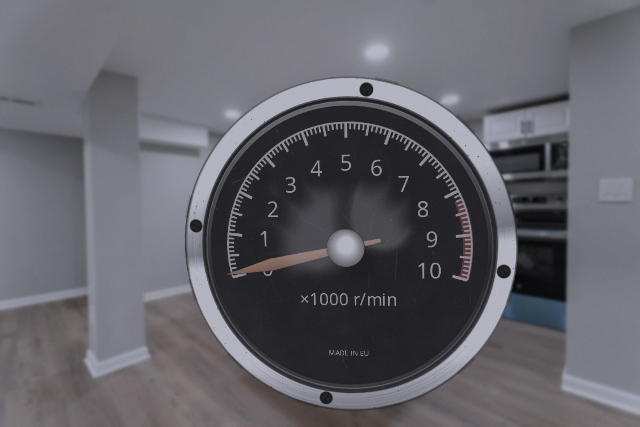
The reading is 100; rpm
